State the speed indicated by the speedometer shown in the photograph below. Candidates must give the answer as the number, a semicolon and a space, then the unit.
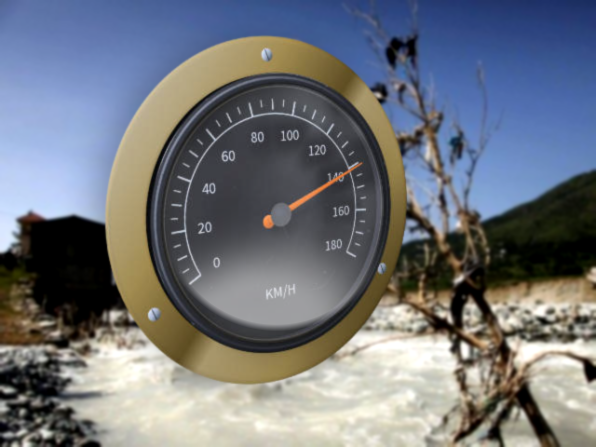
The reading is 140; km/h
